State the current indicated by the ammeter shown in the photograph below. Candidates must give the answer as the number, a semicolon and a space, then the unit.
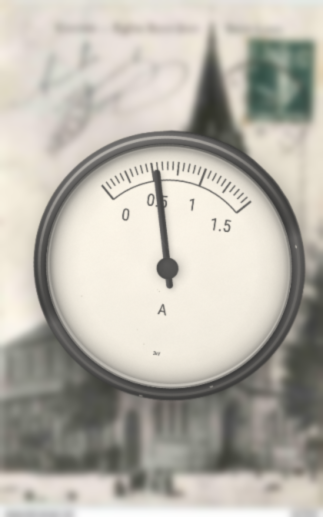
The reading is 0.55; A
